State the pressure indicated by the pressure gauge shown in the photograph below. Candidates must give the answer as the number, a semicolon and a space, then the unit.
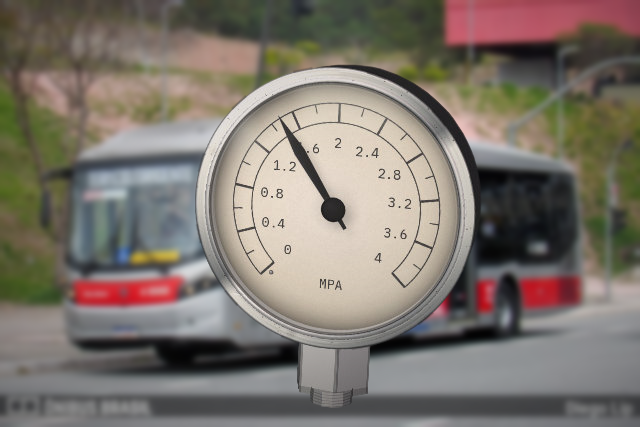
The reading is 1.5; MPa
